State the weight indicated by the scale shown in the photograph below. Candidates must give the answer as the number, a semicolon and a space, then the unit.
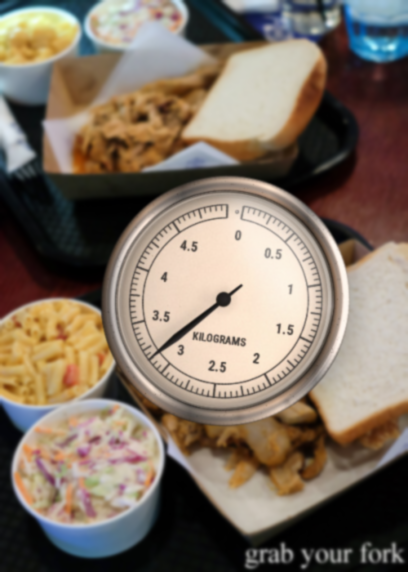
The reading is 3.15; kg
